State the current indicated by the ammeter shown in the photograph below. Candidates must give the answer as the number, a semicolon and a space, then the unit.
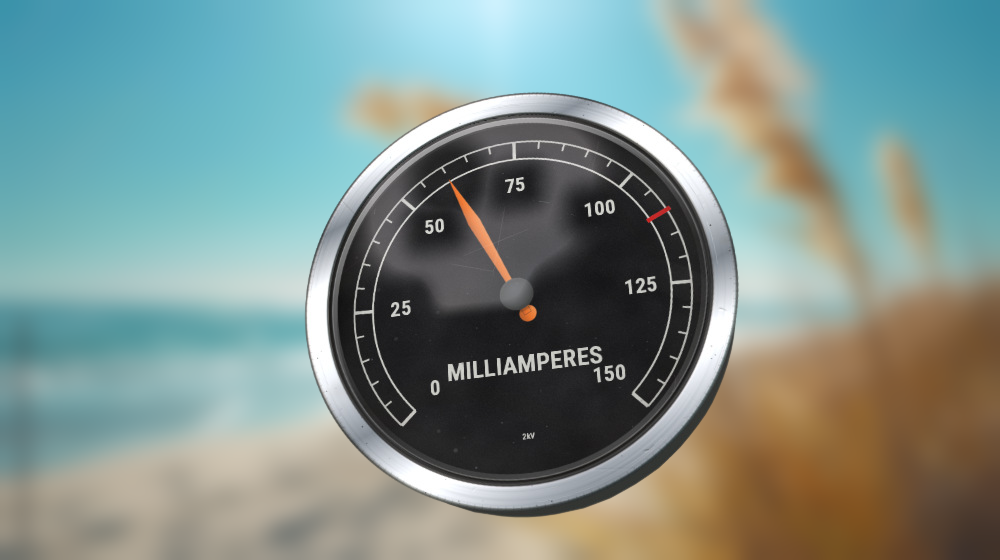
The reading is 60; mA
